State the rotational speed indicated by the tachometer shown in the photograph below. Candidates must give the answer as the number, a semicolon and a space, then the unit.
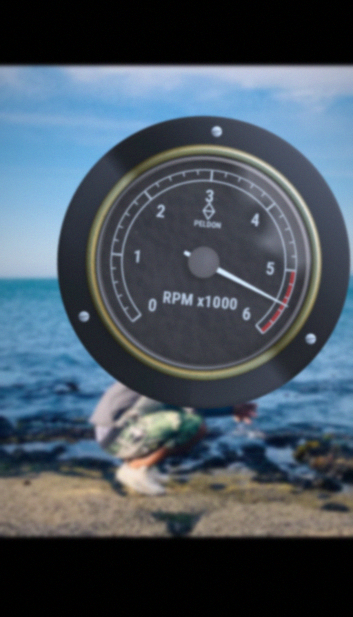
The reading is 5500; rpm
